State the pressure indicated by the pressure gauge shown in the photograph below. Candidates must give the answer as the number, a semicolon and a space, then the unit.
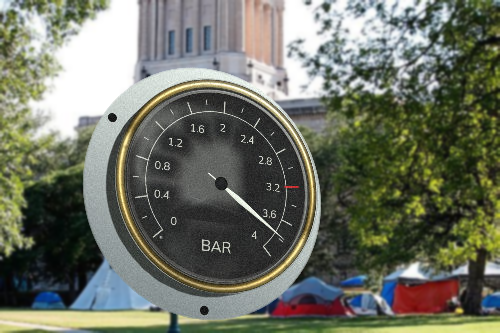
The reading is 3.8; bar
